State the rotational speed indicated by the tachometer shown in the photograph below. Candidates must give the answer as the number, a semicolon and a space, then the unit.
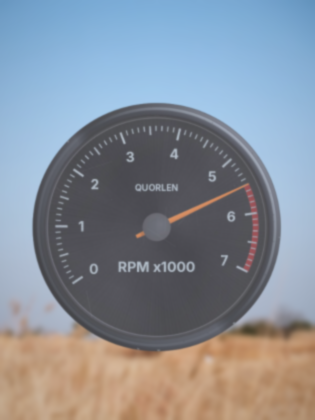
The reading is 5500; rpm
